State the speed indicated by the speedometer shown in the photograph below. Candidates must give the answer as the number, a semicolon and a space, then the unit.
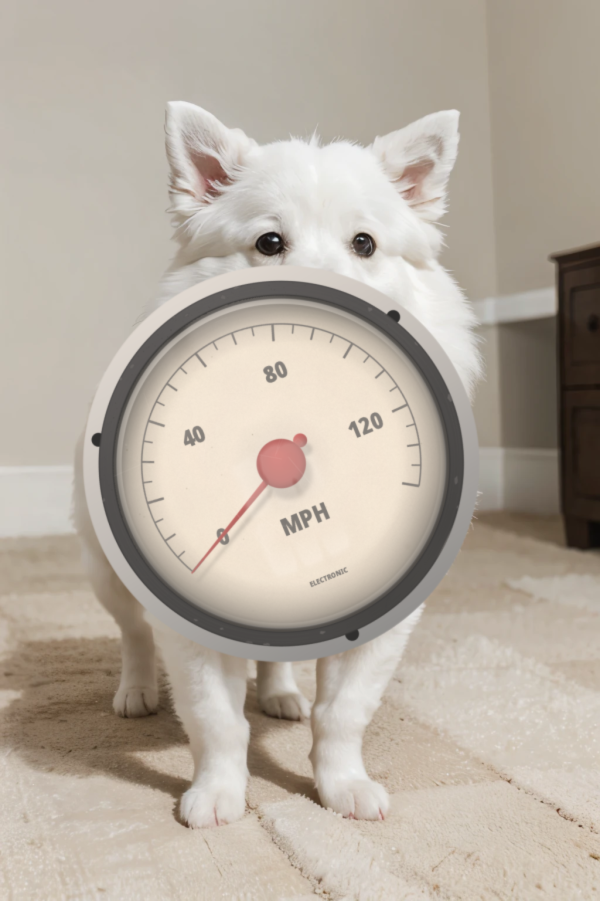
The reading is 0; mph
